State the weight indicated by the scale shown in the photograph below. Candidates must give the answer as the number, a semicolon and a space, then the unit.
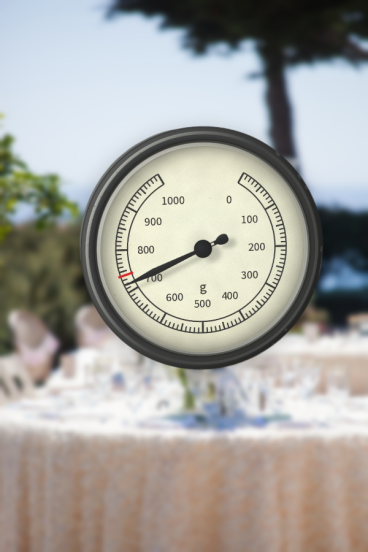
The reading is 720; g
